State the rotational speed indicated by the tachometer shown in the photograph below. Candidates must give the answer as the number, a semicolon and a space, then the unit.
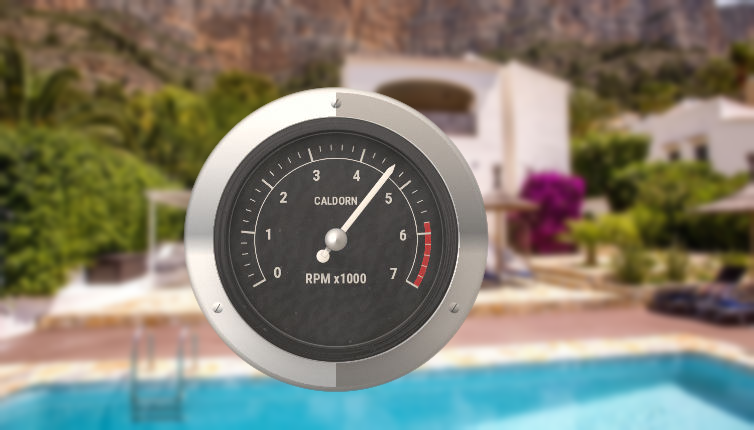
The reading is 4600; rpm
